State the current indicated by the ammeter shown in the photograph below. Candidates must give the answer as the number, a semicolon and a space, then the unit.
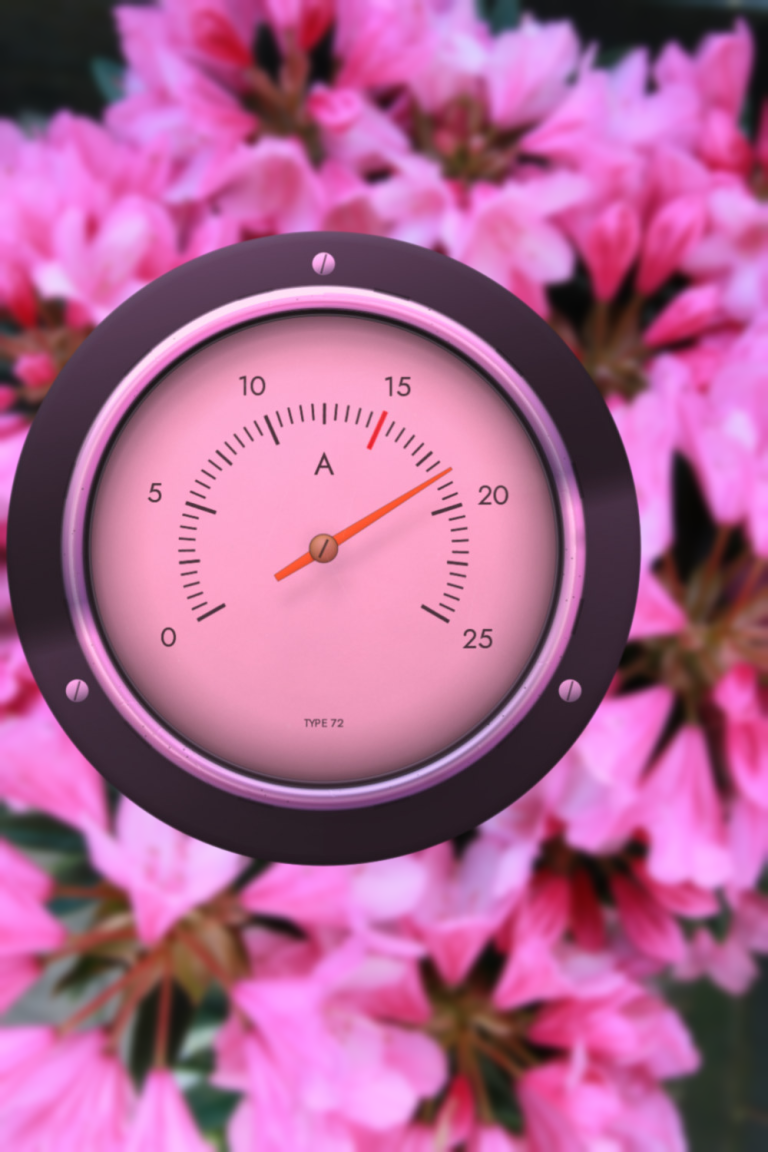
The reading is 18.5; A
